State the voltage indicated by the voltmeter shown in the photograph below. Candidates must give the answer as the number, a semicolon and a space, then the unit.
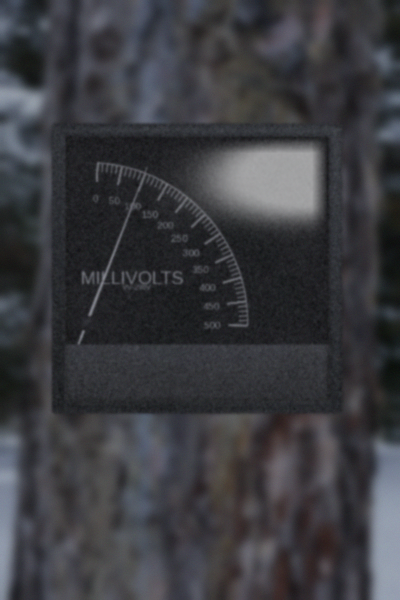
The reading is 100; mV
